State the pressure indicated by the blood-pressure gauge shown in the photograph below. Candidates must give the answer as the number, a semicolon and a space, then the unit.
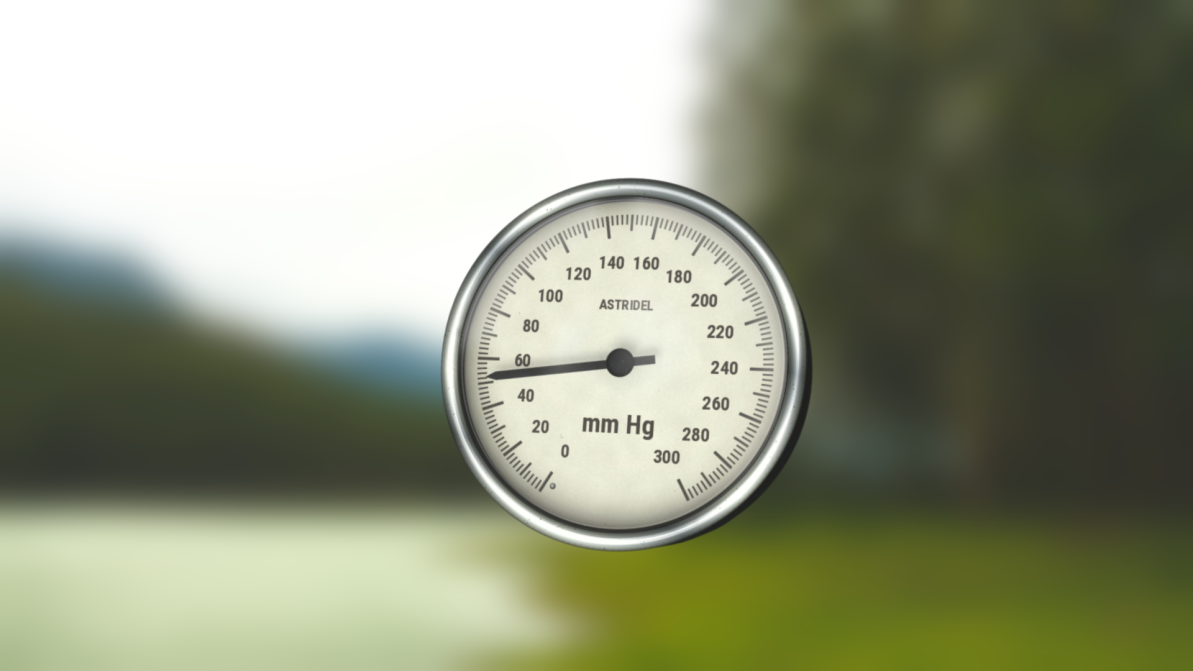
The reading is 52; mmHg
